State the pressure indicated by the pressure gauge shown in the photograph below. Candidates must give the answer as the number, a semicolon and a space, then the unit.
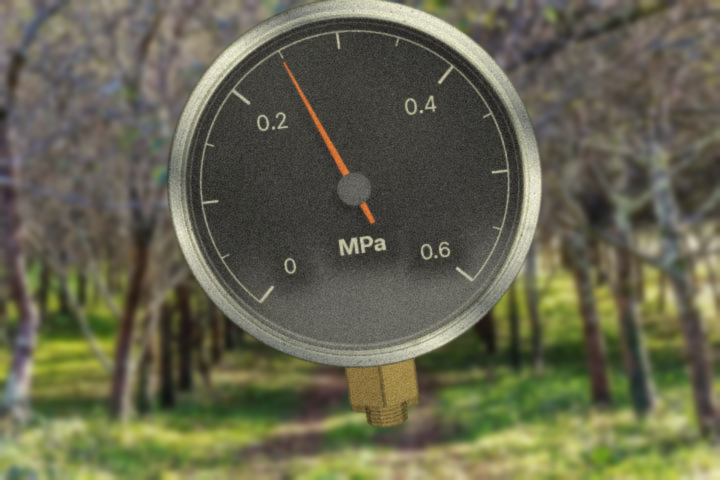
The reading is 0.25; MPa
